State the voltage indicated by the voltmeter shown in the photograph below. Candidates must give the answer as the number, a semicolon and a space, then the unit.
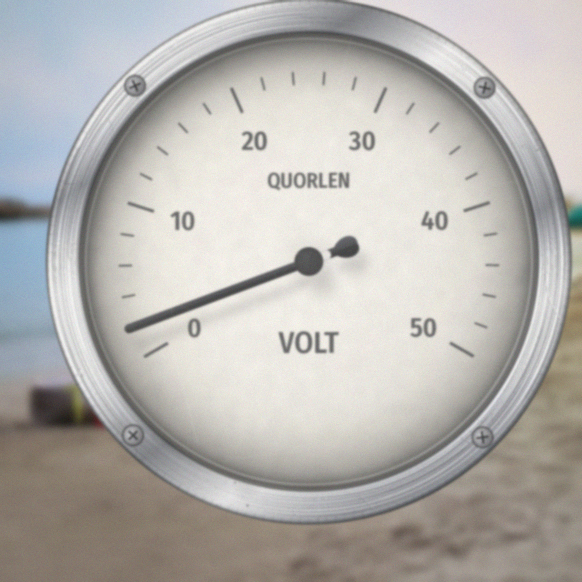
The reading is 2; V
